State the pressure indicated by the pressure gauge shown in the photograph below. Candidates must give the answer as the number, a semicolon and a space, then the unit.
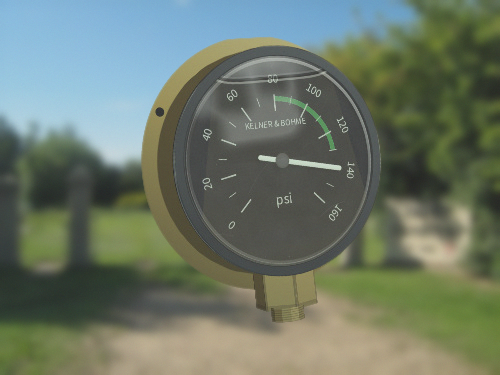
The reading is 140; psi
